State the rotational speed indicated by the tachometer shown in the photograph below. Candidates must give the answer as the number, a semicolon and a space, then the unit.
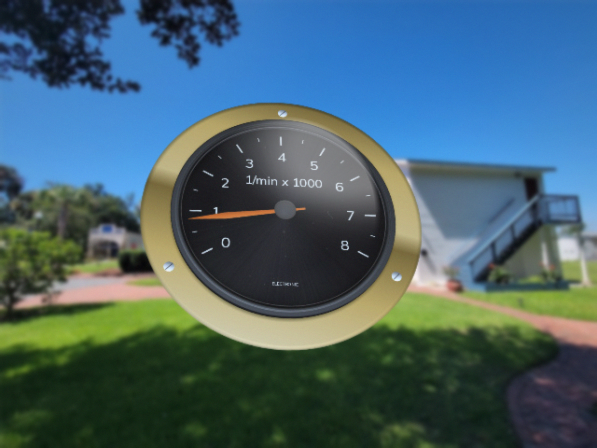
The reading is 750; rpm
